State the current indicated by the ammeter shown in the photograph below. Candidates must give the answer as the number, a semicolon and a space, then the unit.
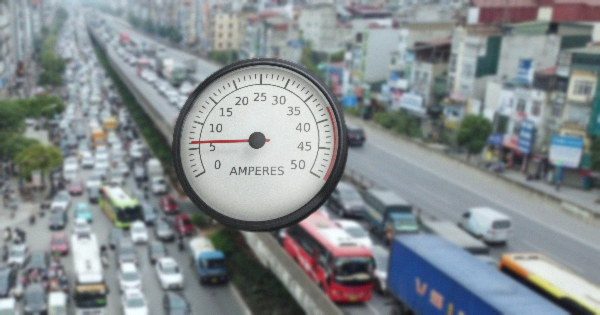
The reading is 6; A
